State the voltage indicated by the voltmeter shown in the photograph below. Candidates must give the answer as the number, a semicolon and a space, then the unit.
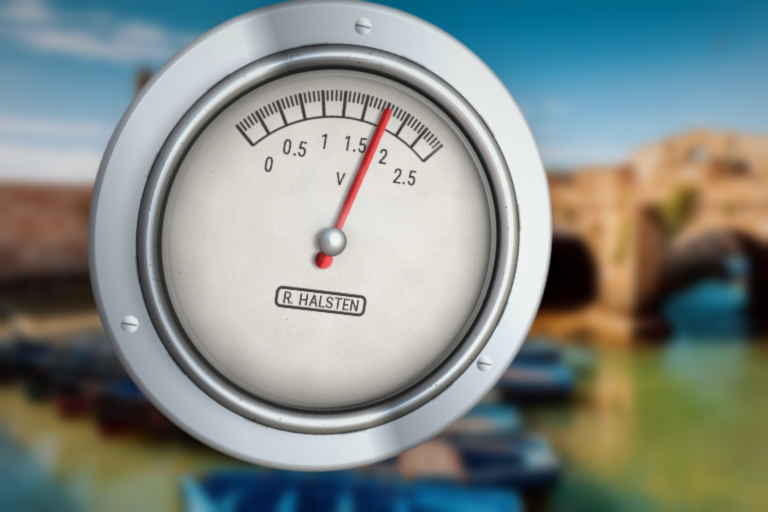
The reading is 1.75; V
